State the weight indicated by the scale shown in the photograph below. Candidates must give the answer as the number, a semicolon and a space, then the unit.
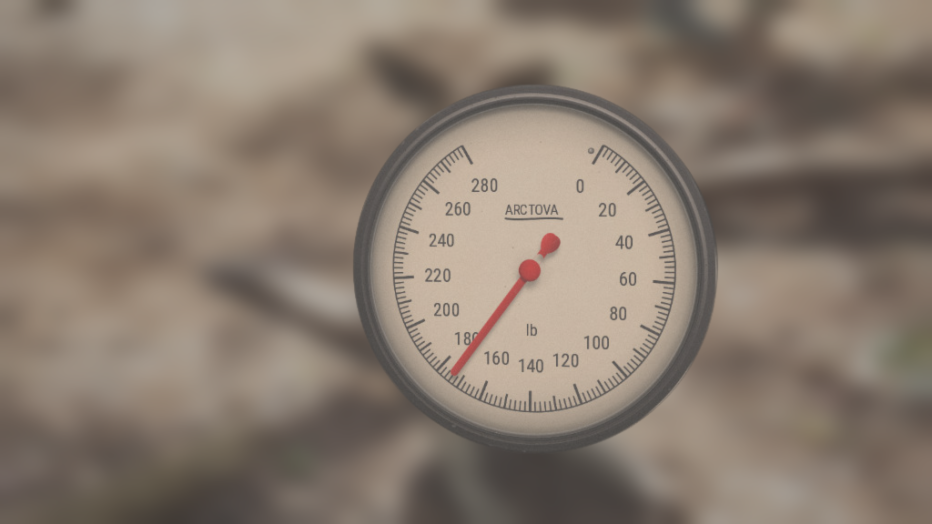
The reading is 174; lb
